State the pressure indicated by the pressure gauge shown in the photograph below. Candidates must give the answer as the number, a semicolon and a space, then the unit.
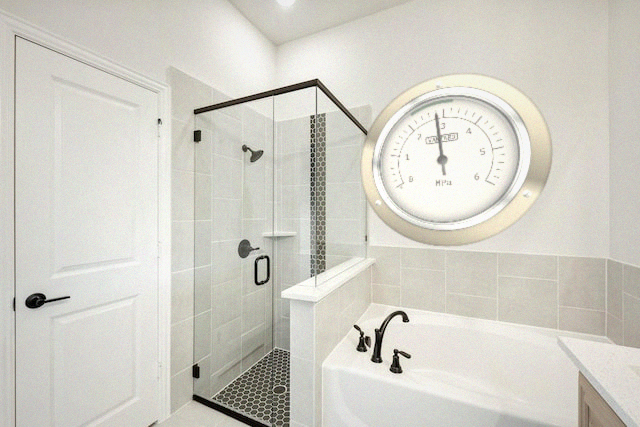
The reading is 2.8; MPa
